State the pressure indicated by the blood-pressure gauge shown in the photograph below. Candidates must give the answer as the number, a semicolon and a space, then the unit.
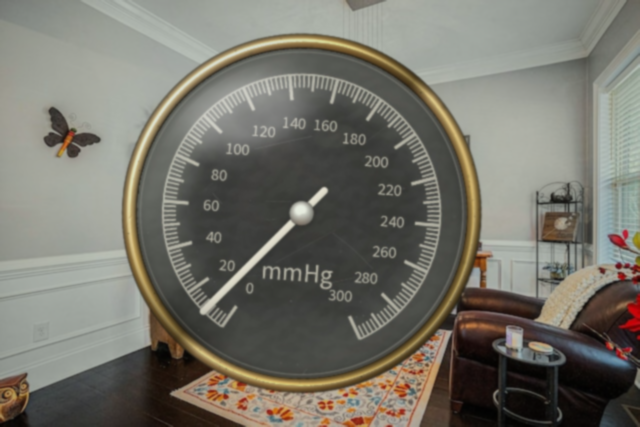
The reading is 10; mmHg
